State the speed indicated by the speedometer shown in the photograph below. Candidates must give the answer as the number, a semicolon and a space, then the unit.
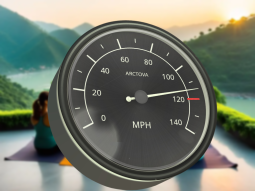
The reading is 115; mph
